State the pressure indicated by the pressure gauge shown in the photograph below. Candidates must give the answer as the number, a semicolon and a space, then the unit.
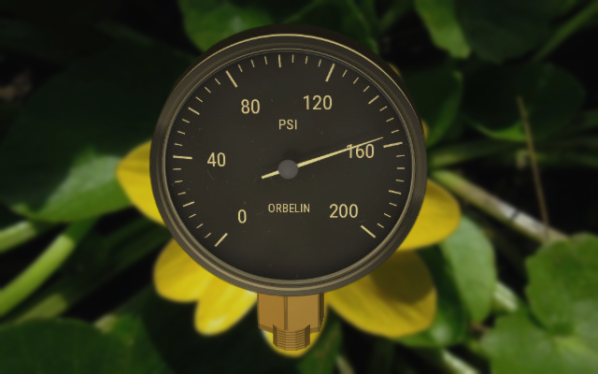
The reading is 155; psi
